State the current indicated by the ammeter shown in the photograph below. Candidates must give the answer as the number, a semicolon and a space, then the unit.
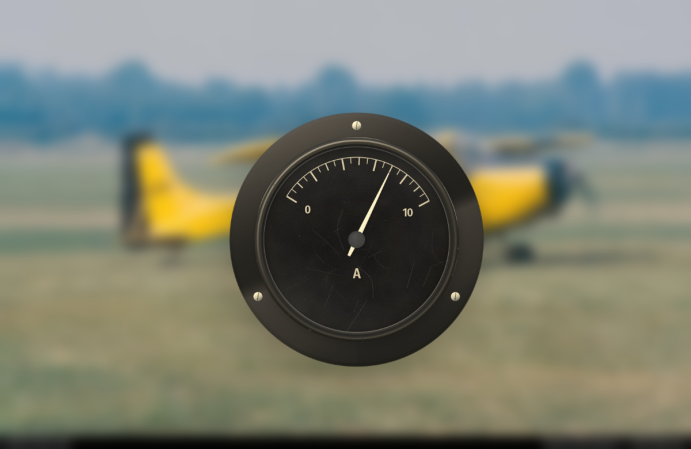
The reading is 7; A
